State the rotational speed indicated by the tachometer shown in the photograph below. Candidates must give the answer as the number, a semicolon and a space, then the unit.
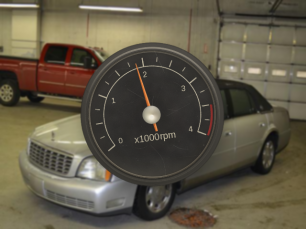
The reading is 1875; rpm
